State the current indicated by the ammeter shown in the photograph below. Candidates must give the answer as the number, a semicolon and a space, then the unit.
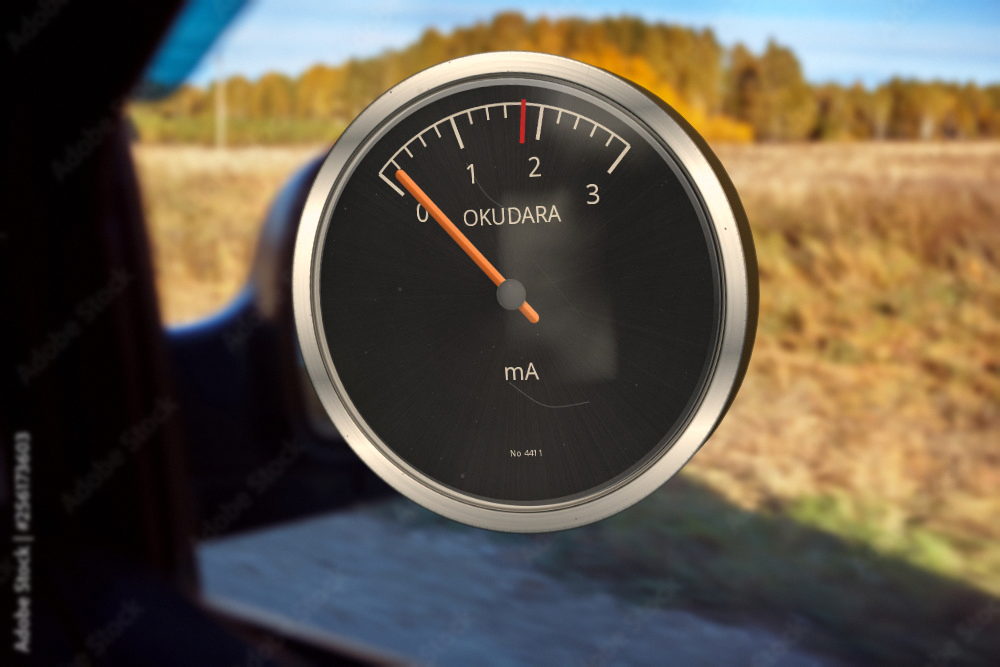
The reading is 0.2; mA
